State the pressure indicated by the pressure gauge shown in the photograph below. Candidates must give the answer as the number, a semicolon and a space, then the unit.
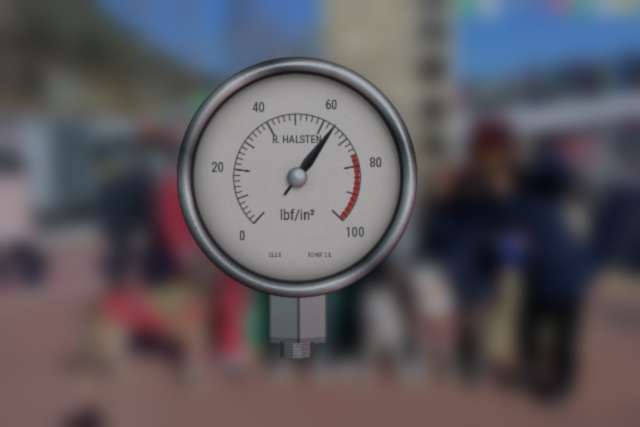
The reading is 64; psi
